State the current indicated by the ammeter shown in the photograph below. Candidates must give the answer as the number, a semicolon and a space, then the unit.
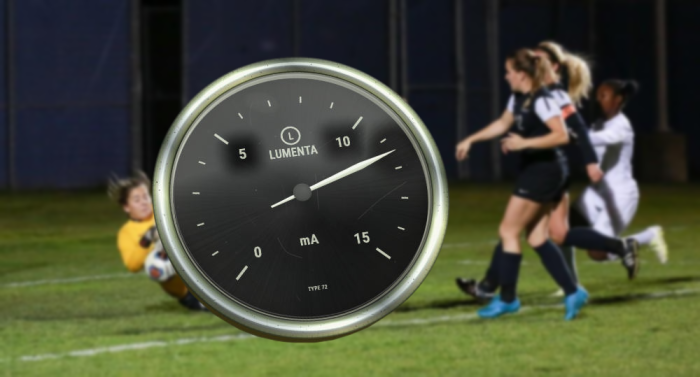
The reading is 11.5; mA
